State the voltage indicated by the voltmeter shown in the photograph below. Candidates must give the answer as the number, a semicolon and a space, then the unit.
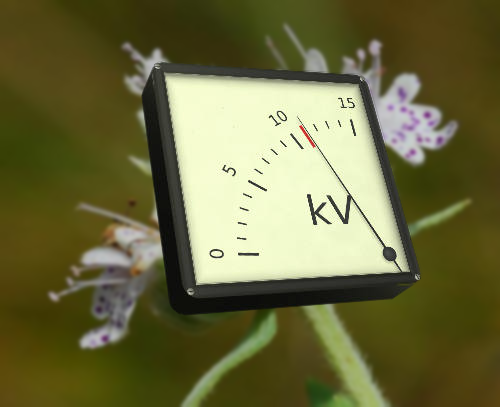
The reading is 11; kV
